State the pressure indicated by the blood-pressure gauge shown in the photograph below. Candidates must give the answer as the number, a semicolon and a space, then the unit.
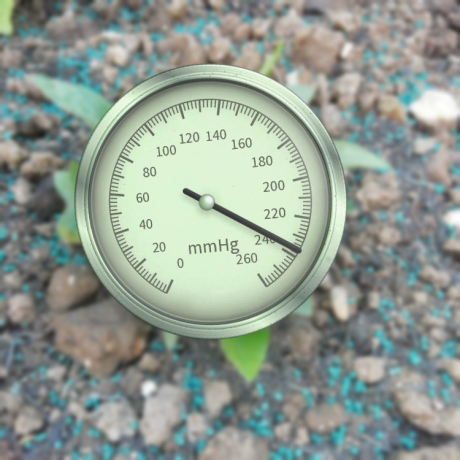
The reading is 236; mmHg
